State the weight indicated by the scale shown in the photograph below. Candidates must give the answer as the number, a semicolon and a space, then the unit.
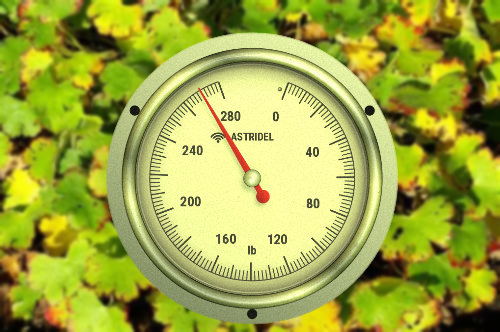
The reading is 270; lb
